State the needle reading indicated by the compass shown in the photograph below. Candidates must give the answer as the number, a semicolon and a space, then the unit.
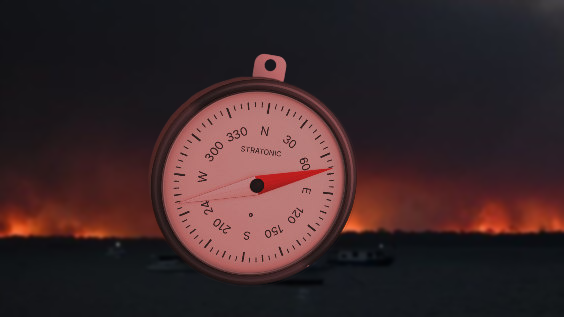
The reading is 70; °
